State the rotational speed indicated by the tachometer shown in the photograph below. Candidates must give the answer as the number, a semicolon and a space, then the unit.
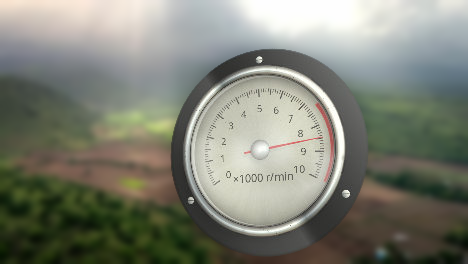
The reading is 8500; rpm
